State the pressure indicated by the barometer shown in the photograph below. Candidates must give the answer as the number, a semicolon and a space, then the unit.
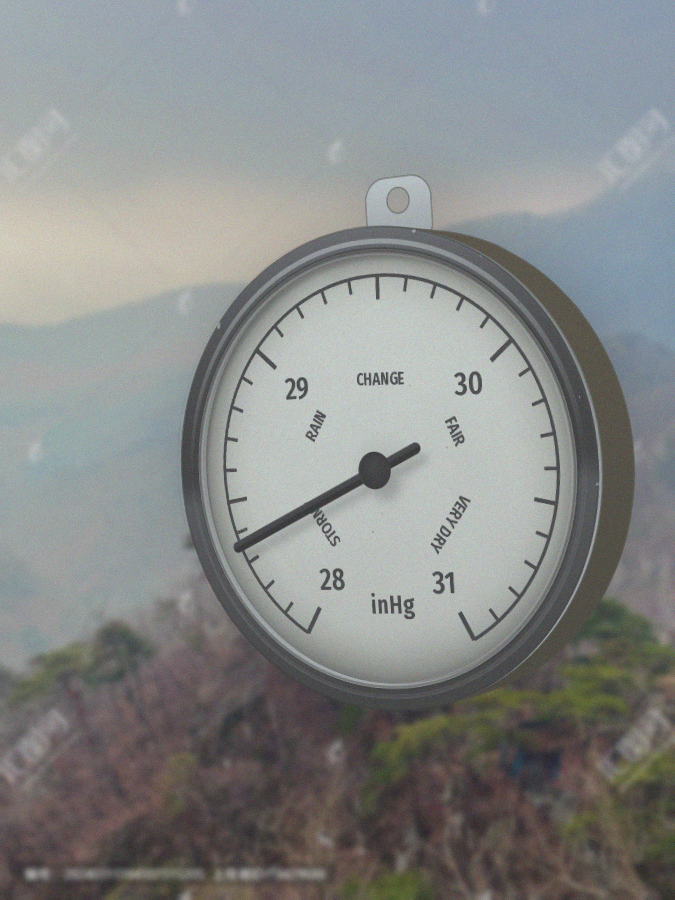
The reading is 28.35; inHg
